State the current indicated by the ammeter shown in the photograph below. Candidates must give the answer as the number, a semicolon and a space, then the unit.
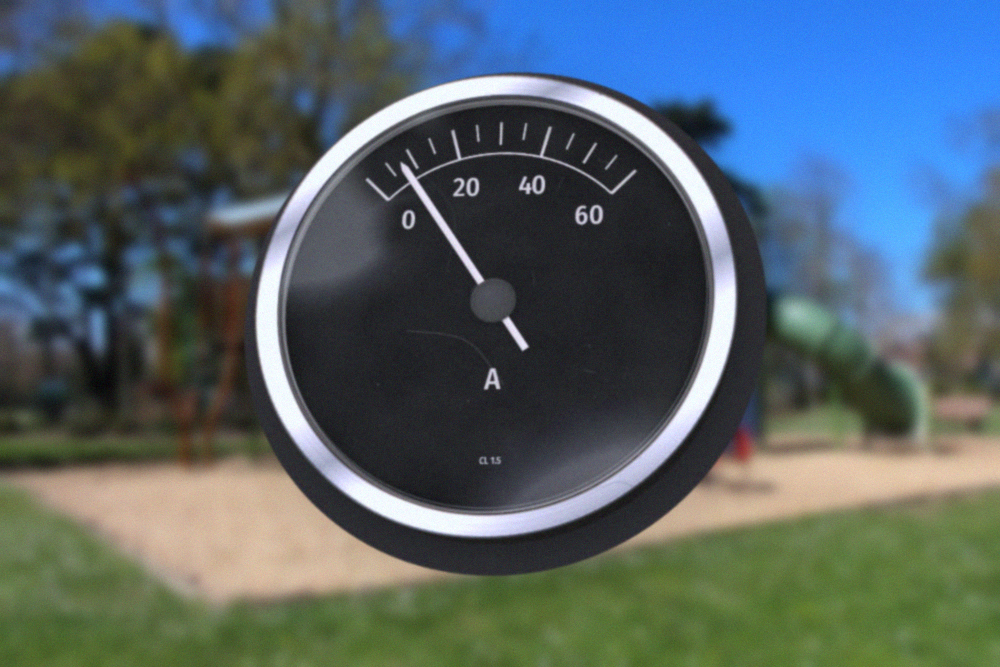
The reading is 7.5; A
